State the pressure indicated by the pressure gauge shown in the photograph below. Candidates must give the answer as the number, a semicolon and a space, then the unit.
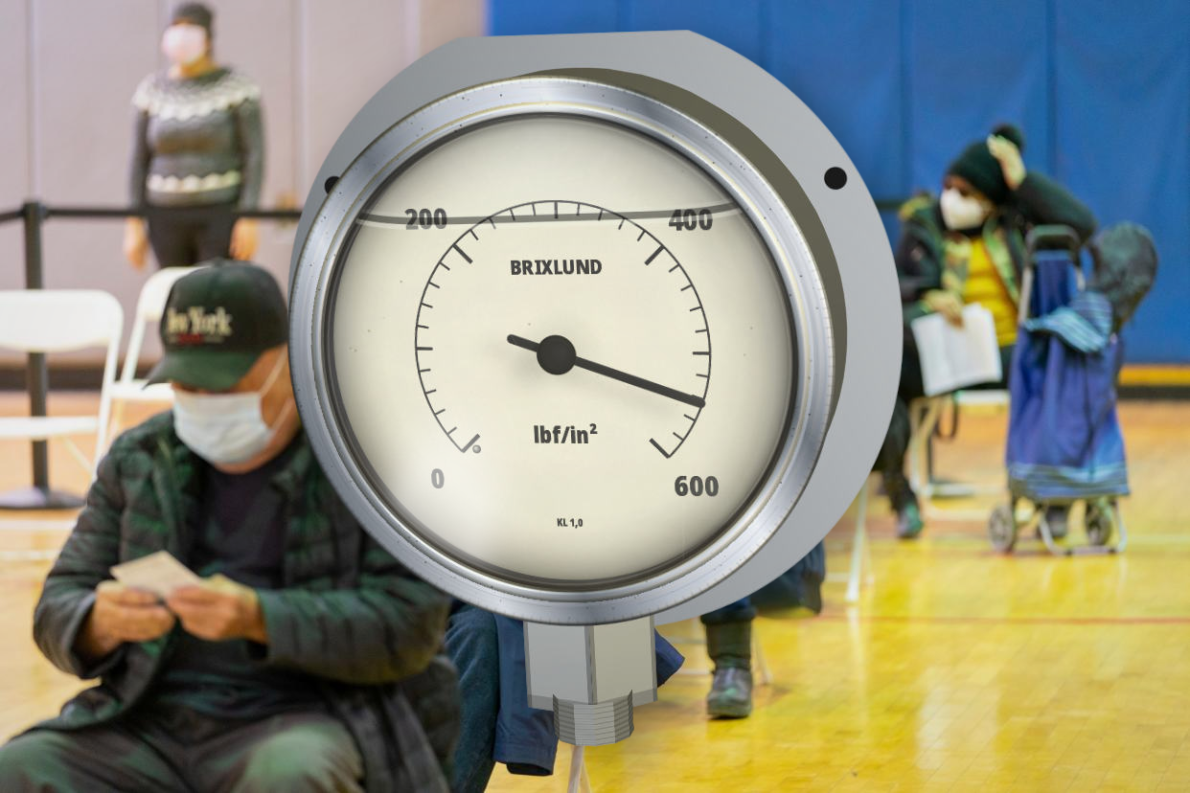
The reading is 540; psi
